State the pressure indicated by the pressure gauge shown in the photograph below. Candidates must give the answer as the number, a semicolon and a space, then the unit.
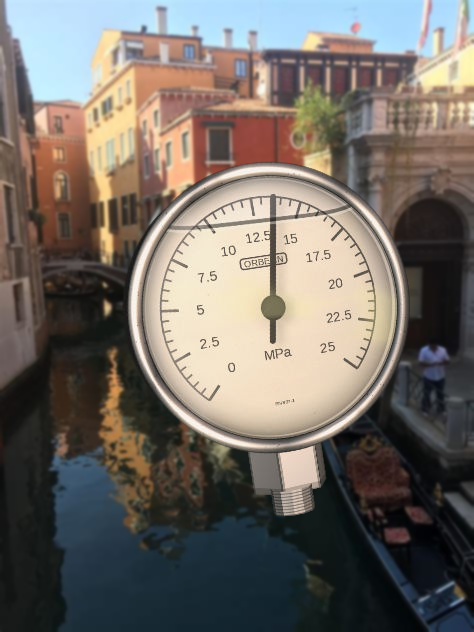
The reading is 13.5; MPa
